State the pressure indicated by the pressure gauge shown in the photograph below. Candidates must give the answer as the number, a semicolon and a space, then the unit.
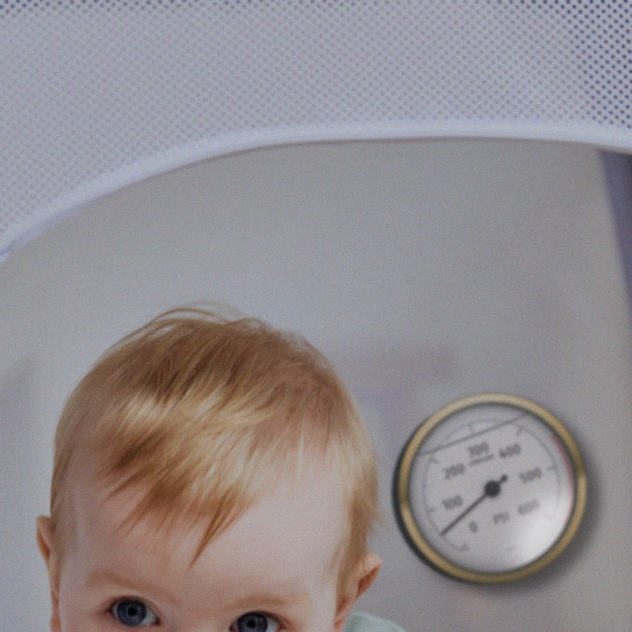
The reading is 50; psi
